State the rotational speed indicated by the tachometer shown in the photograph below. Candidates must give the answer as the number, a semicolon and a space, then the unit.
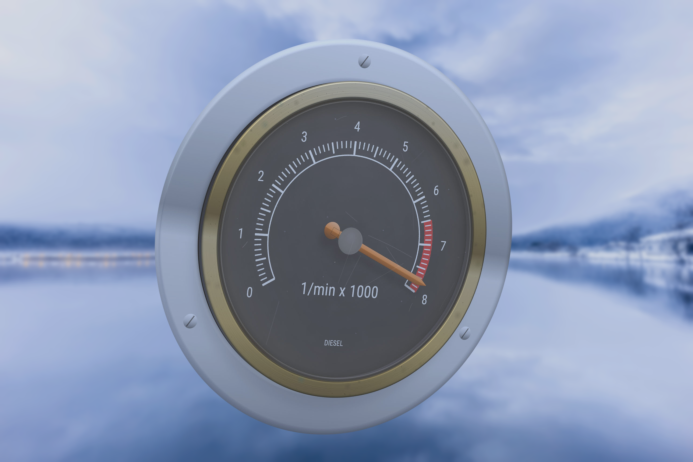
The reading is 7800; rpm
